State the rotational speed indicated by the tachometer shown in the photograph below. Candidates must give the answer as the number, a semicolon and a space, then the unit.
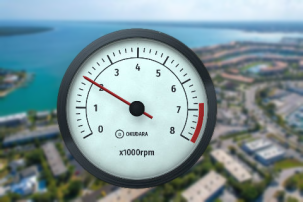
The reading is 2000; rpm
